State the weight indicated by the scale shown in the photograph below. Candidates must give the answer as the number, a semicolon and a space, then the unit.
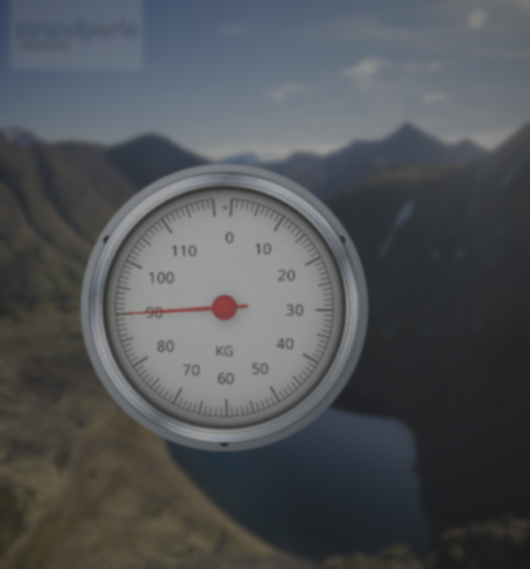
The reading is 90; kg
